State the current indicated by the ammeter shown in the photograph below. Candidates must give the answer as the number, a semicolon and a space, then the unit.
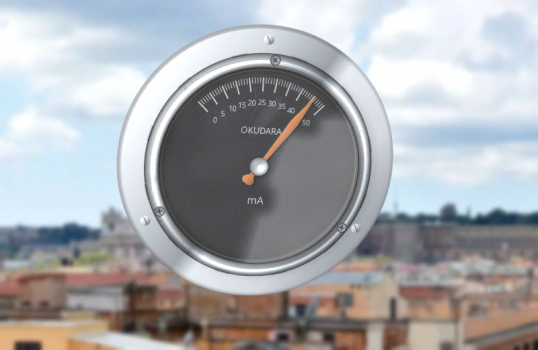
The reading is 45; mA
